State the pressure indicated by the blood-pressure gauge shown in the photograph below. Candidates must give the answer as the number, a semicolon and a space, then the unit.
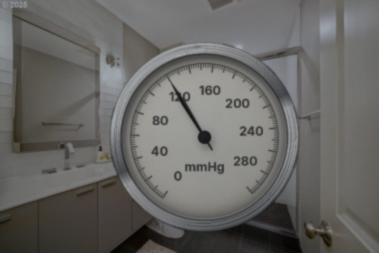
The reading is 120; mmHg
